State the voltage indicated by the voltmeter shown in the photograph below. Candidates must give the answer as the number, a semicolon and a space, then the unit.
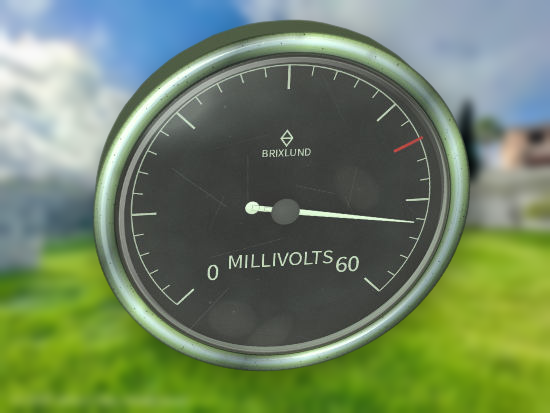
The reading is 52; mV
